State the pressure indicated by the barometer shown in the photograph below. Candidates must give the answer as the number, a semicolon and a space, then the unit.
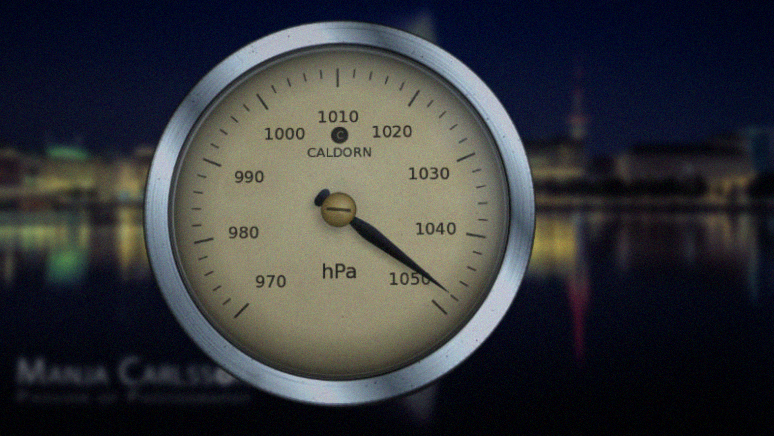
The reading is 1048; hPa
